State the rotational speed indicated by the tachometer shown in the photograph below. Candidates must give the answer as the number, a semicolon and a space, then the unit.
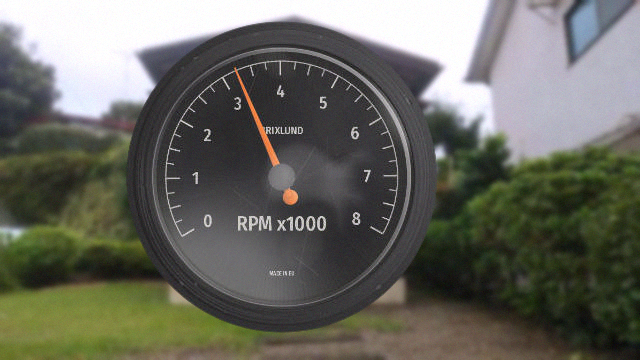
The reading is 3250; rpm
